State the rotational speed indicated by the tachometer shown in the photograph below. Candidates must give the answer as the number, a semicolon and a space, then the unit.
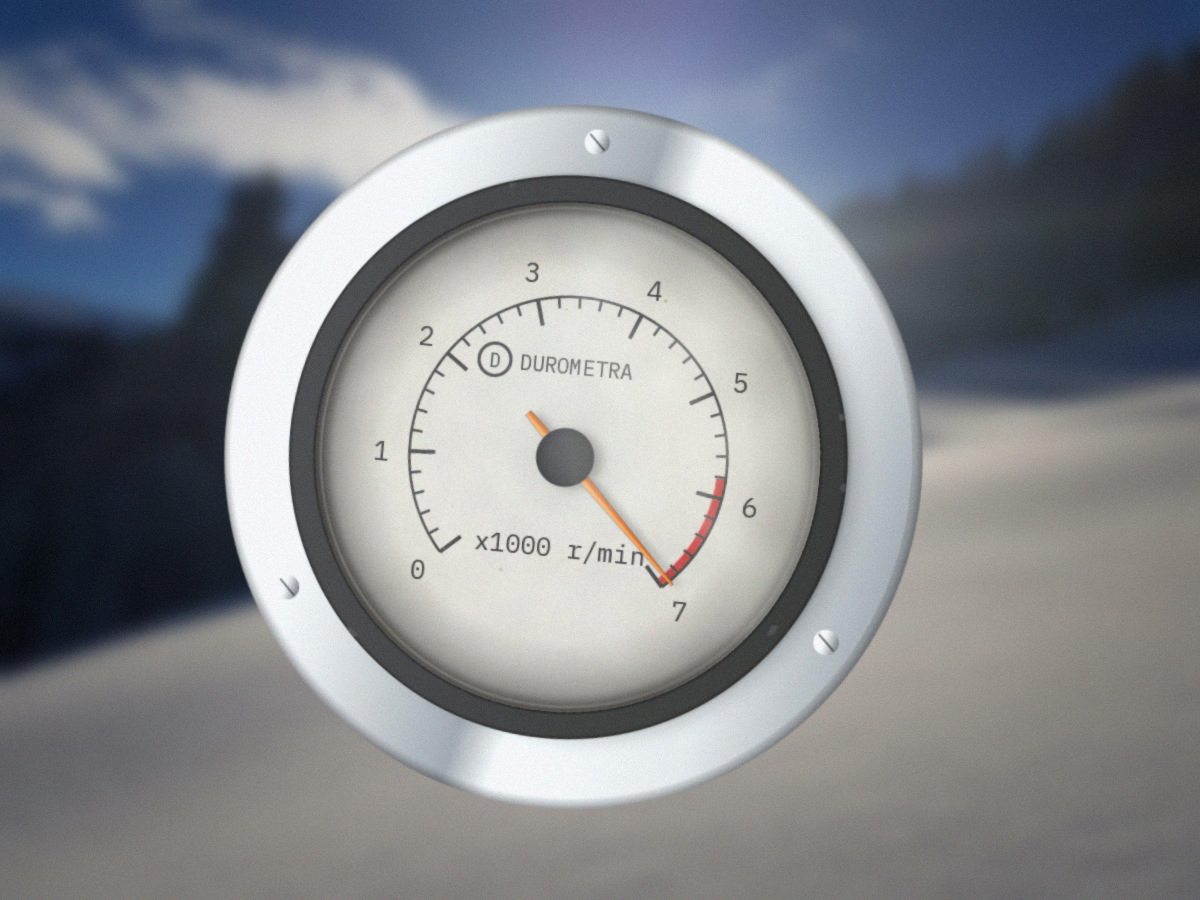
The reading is 6900; rpm
